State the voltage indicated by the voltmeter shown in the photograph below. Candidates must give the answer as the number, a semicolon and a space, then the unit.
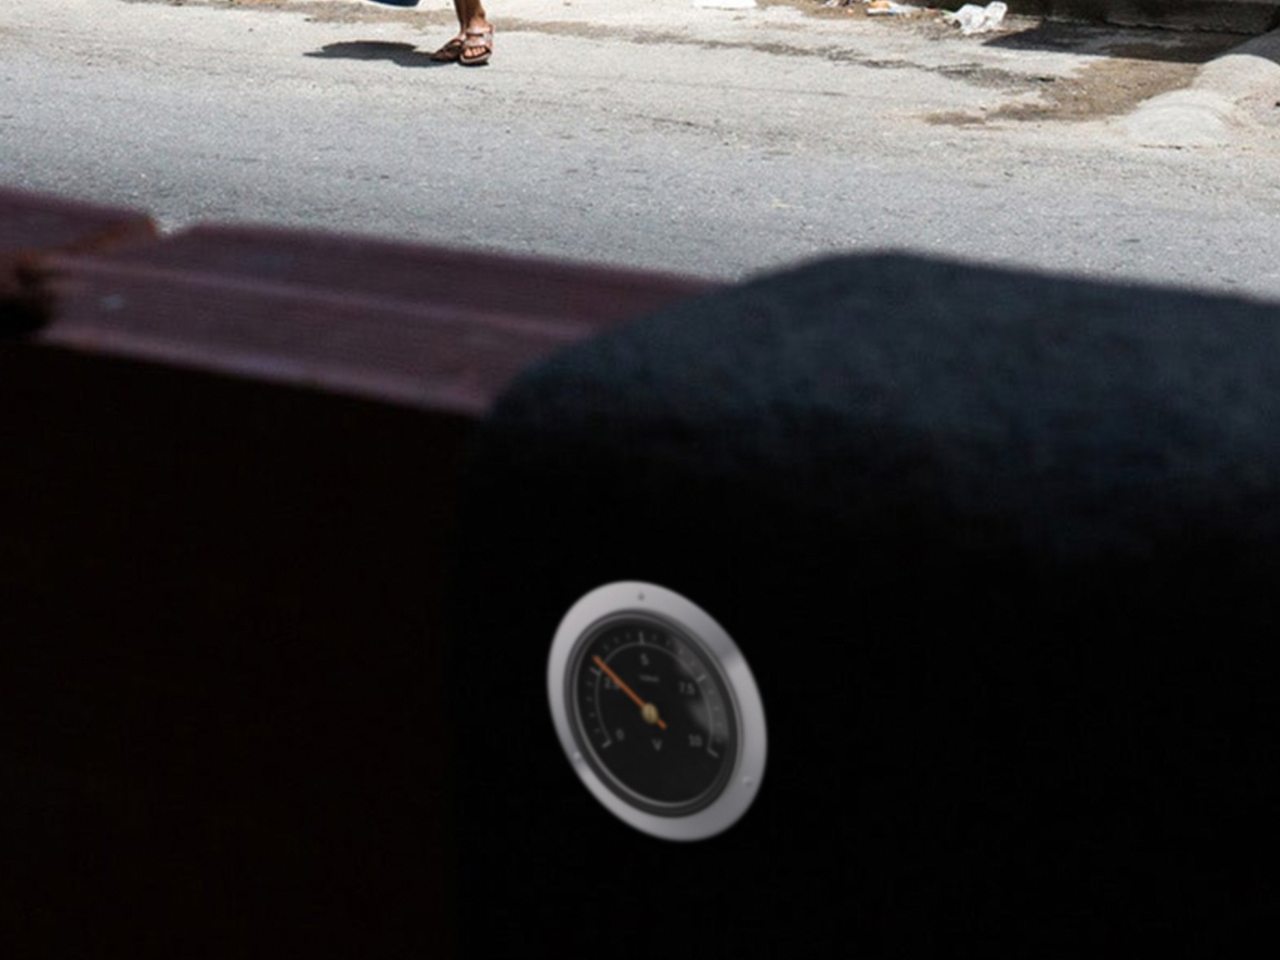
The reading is 3; V
